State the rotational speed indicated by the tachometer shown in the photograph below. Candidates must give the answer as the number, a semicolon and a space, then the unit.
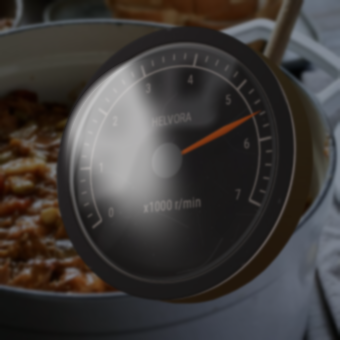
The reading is 5600; rpm
